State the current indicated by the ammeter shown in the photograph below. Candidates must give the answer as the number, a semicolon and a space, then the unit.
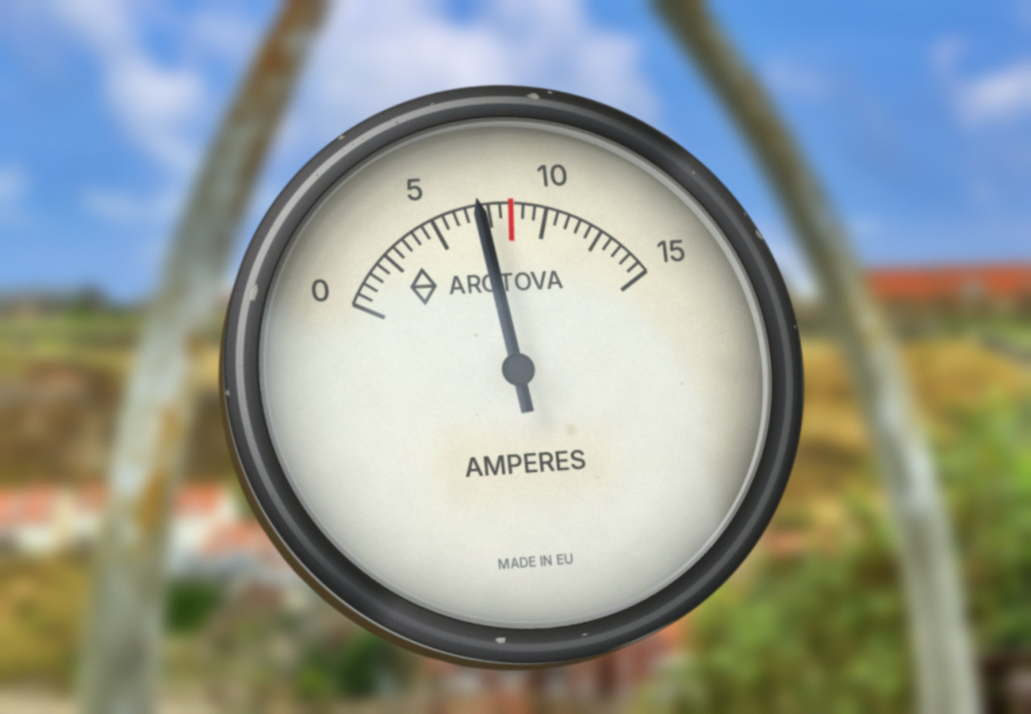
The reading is 7; A
